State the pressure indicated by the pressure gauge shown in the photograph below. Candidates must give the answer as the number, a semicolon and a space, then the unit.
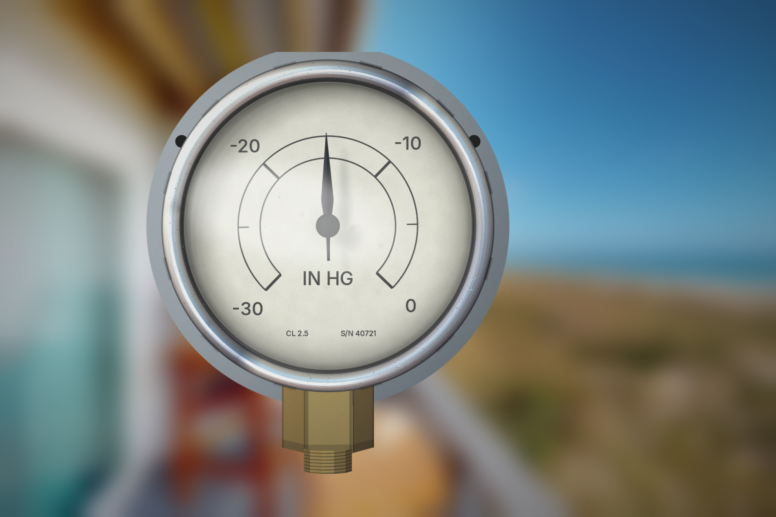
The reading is -15; inHg
